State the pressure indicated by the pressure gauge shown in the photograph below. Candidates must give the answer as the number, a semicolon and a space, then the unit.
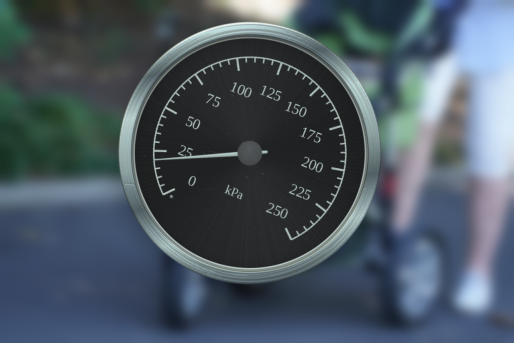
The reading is 20; kPa
